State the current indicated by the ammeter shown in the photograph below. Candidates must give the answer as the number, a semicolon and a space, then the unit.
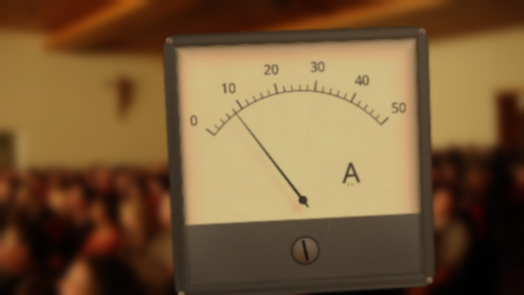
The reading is 8; A
